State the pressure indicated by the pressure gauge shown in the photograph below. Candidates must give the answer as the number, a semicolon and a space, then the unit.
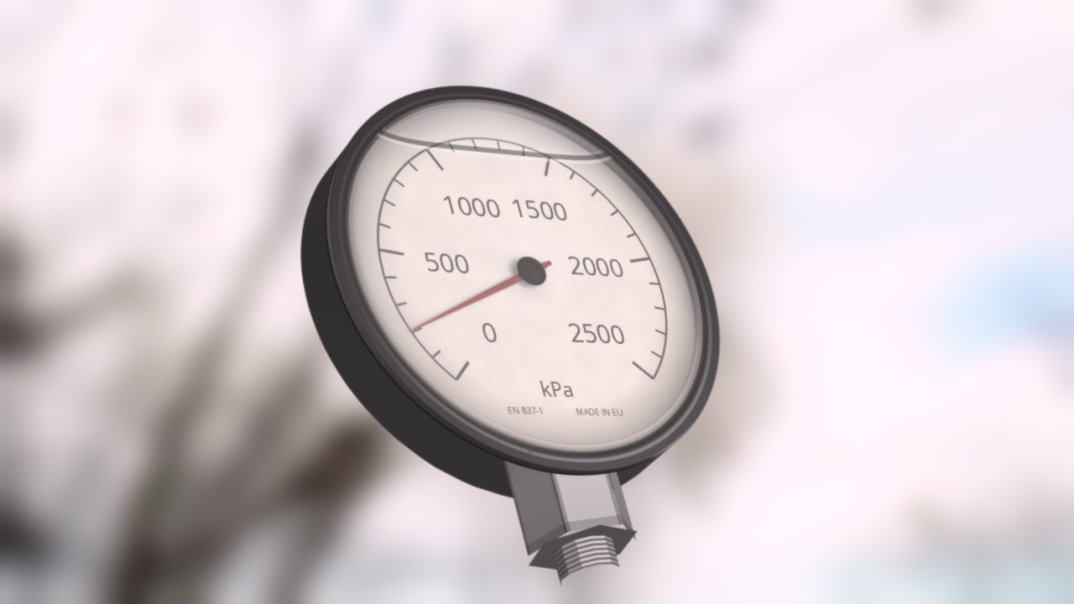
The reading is 200; kPa
